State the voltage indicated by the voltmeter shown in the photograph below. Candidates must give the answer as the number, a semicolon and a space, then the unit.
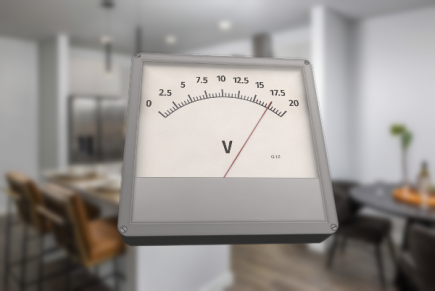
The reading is 17.5; V
